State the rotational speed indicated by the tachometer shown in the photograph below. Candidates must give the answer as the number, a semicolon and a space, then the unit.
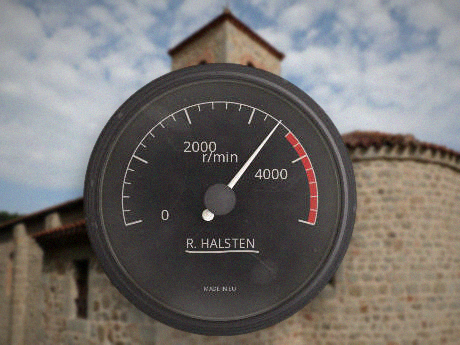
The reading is 3400; rpm
